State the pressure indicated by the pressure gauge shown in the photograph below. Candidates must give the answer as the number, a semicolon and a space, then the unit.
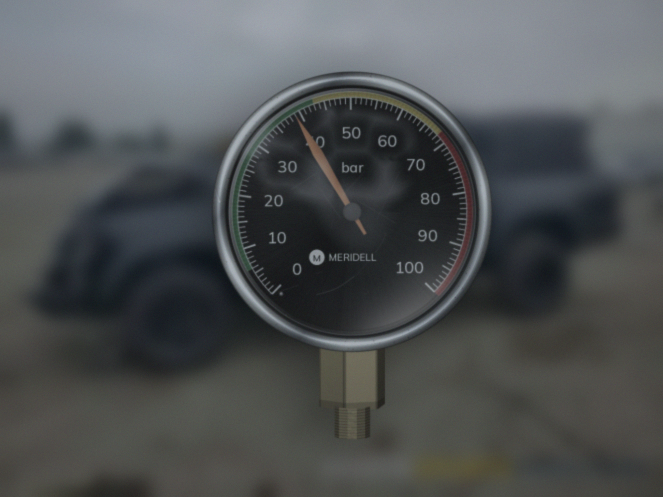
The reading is 39; bar
